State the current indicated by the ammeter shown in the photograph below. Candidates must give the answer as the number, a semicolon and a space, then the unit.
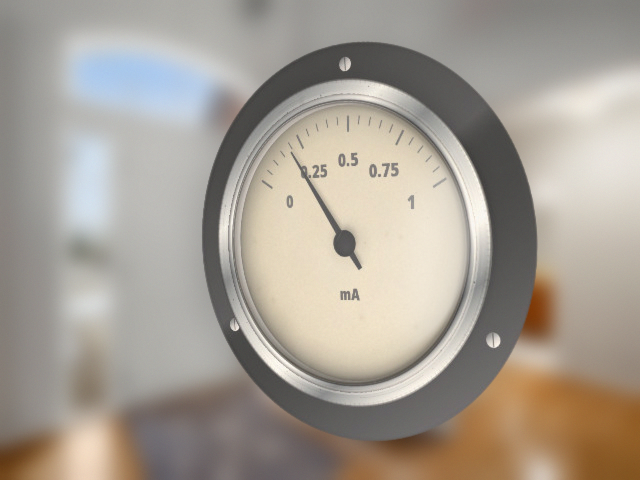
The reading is 0.2; mA
